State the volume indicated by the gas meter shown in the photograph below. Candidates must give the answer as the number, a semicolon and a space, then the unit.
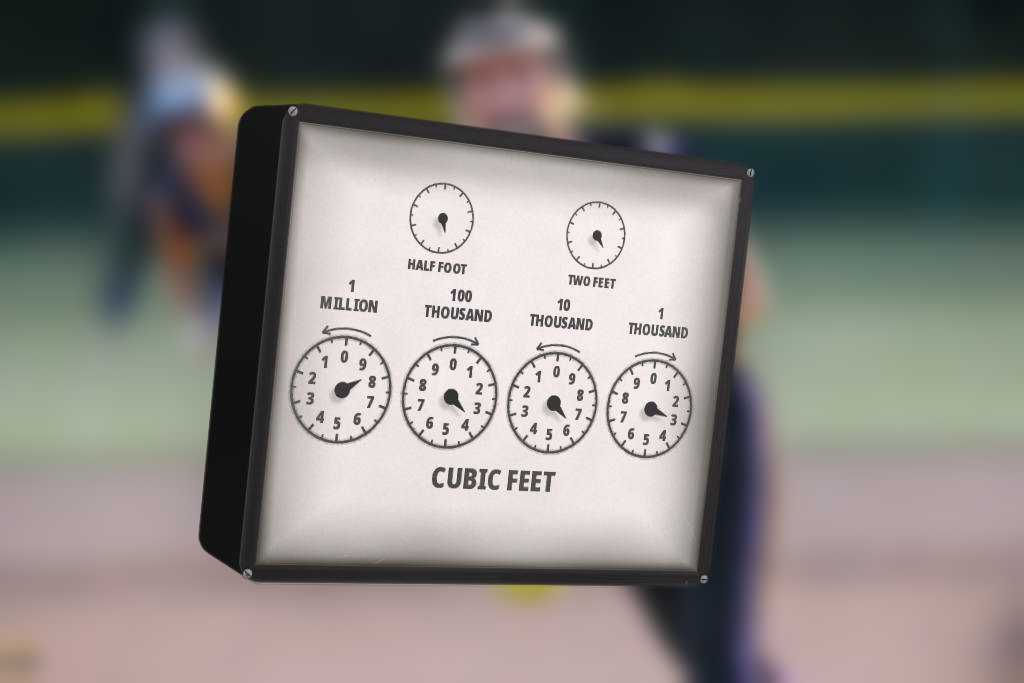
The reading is 836300; ft³
